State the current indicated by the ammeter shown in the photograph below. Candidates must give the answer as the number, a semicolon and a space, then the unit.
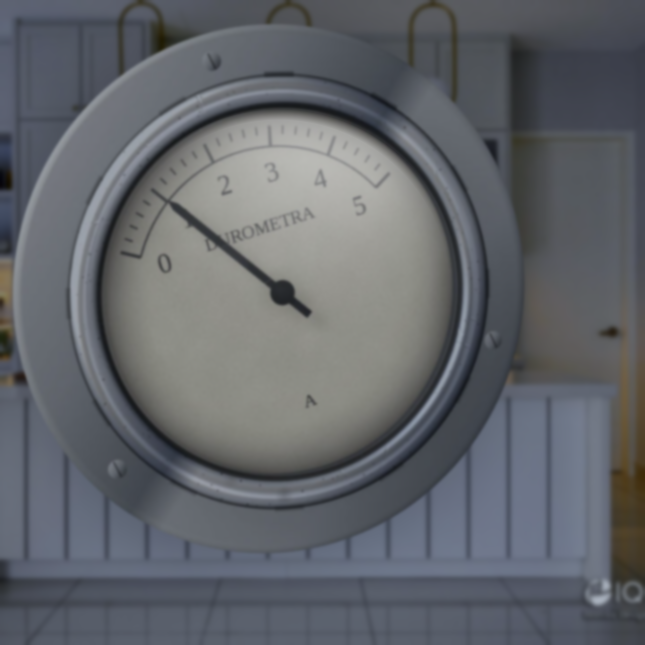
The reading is 1; A
